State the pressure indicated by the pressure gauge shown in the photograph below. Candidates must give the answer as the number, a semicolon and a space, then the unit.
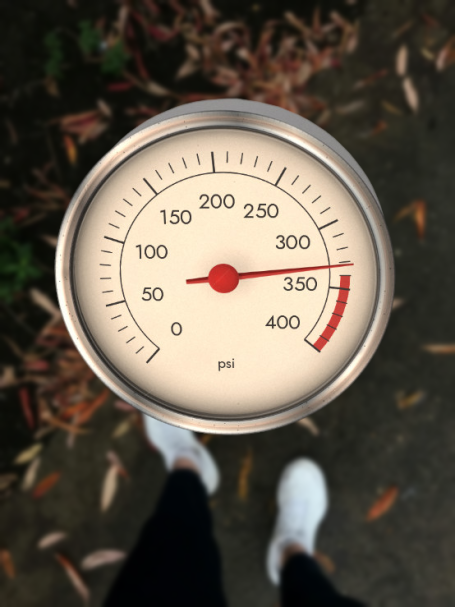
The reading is 330; psi
